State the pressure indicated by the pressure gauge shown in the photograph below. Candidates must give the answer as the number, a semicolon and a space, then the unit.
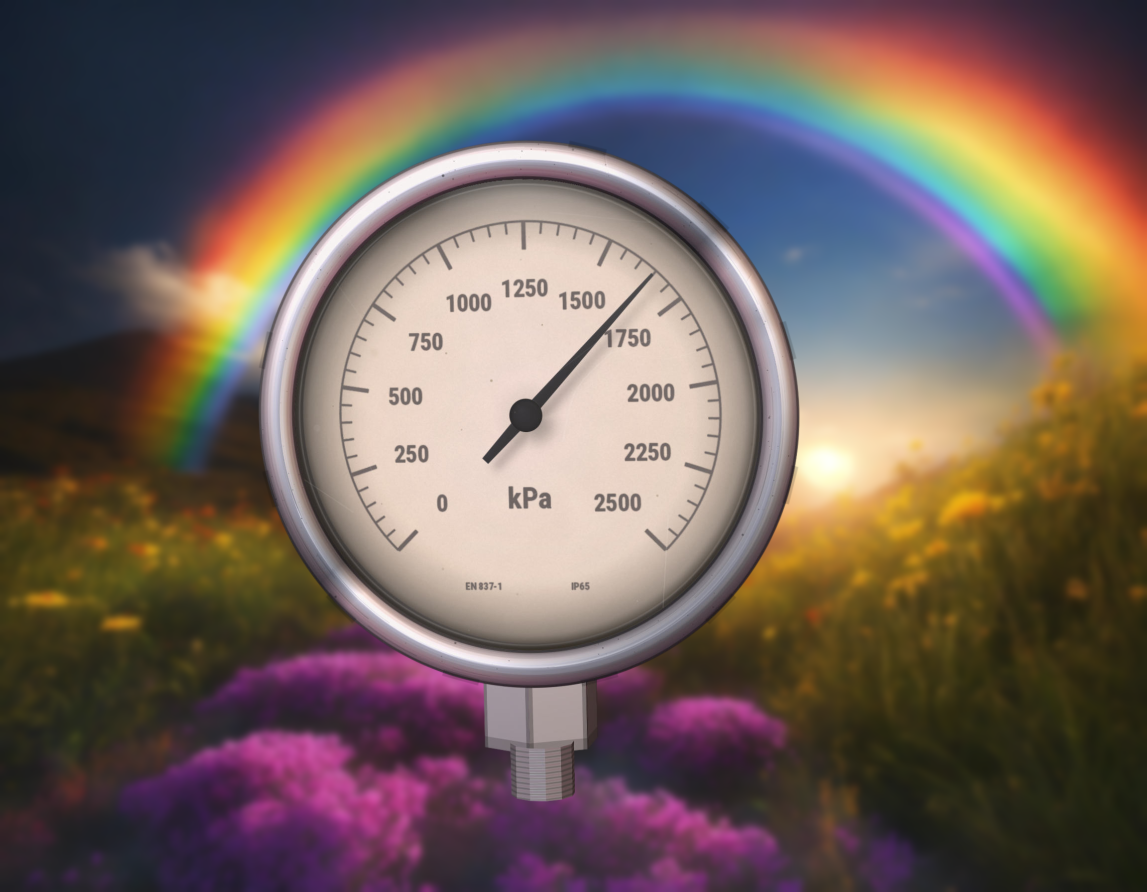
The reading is 1650; kPa
